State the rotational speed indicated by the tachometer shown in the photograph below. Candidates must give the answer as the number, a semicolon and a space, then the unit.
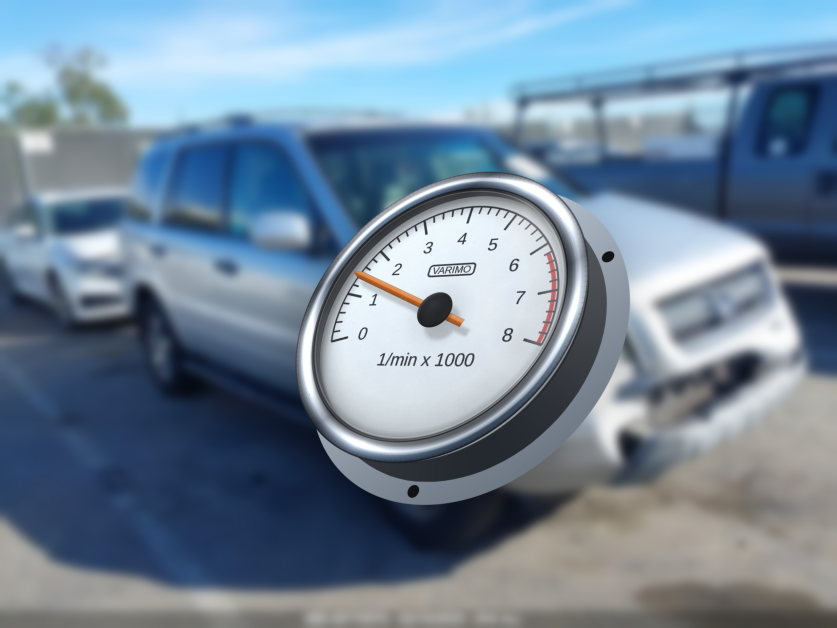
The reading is 1400; rpm
